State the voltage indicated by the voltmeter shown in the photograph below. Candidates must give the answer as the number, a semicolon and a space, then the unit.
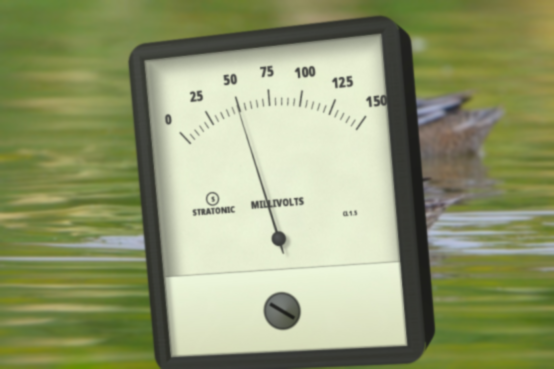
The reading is 50; mV
